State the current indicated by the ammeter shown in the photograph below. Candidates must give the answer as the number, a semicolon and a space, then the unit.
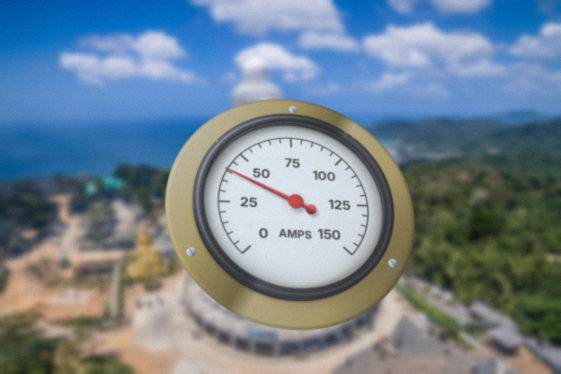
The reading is 40; A
